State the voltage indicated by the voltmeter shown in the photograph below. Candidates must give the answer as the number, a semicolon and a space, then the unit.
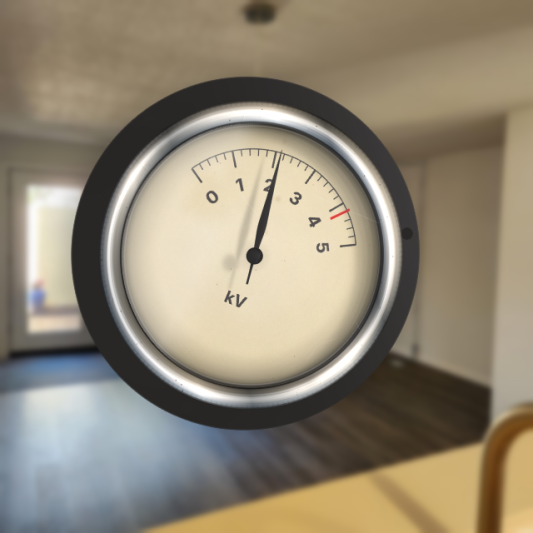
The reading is 2.1; kV
